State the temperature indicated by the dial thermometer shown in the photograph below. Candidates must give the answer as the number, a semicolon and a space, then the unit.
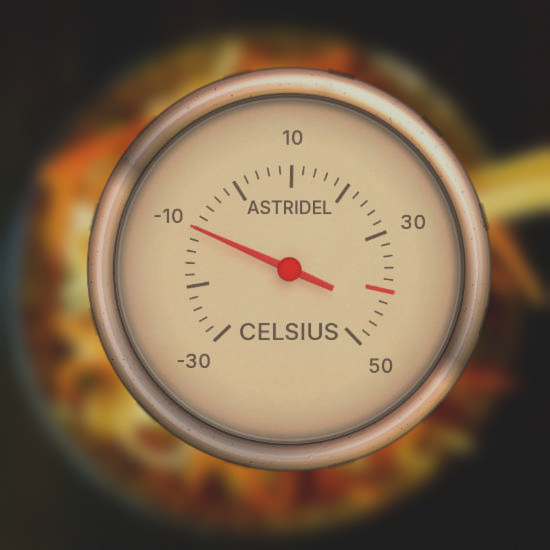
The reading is -10; °C
